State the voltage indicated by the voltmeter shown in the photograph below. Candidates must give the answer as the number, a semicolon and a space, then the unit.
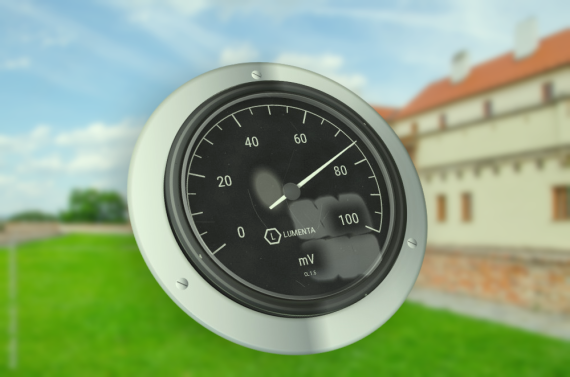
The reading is 75; mV
